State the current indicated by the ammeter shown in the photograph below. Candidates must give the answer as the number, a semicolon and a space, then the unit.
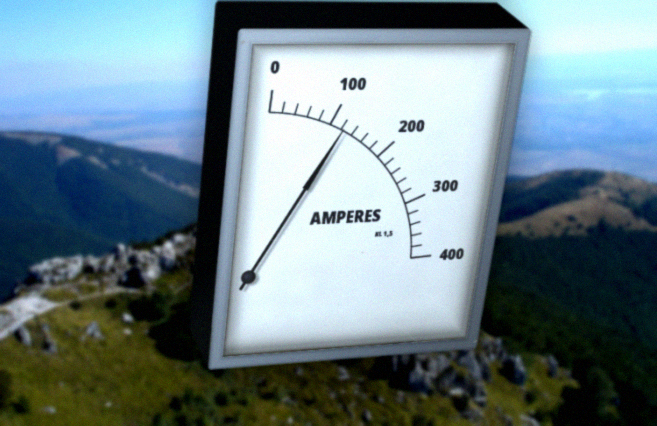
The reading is 120; A
